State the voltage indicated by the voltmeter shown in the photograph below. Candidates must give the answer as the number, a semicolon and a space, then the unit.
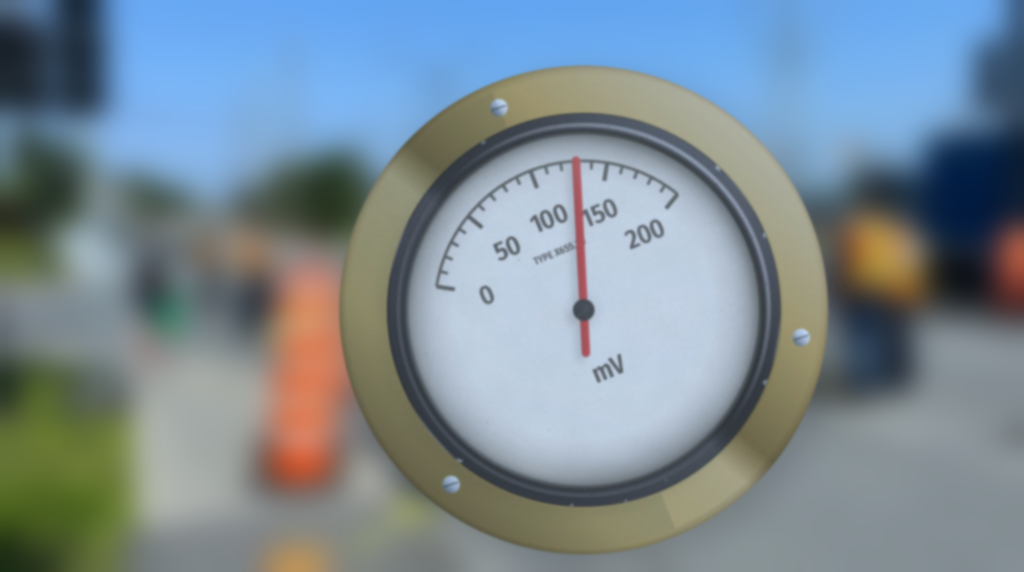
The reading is 130; mV
